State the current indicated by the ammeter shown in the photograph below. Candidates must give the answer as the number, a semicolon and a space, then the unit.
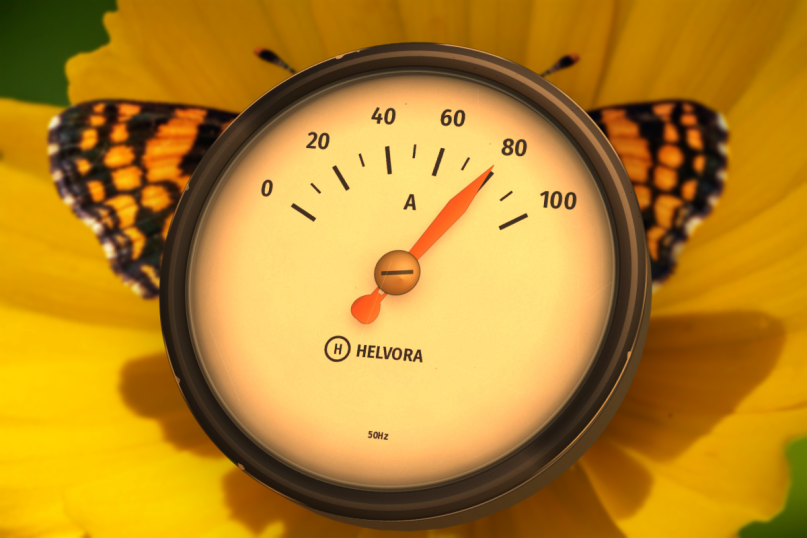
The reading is 80; A
